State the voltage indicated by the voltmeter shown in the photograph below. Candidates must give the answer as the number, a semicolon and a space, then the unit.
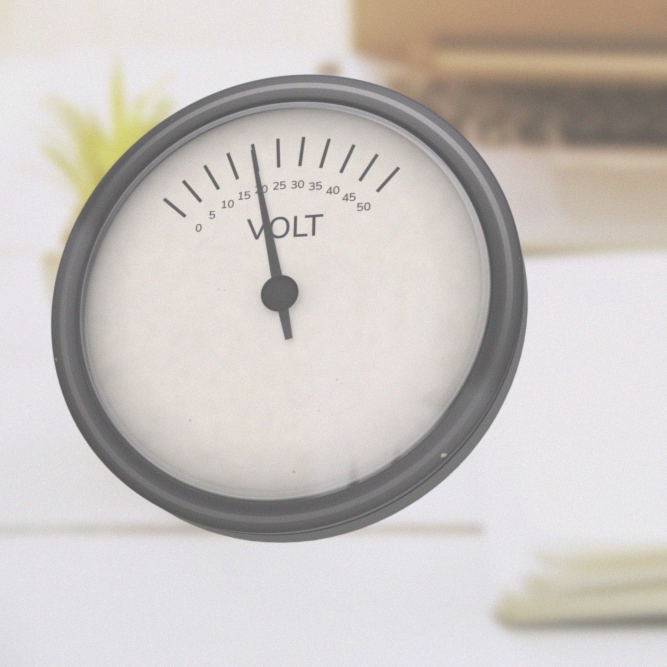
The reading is 20; V
